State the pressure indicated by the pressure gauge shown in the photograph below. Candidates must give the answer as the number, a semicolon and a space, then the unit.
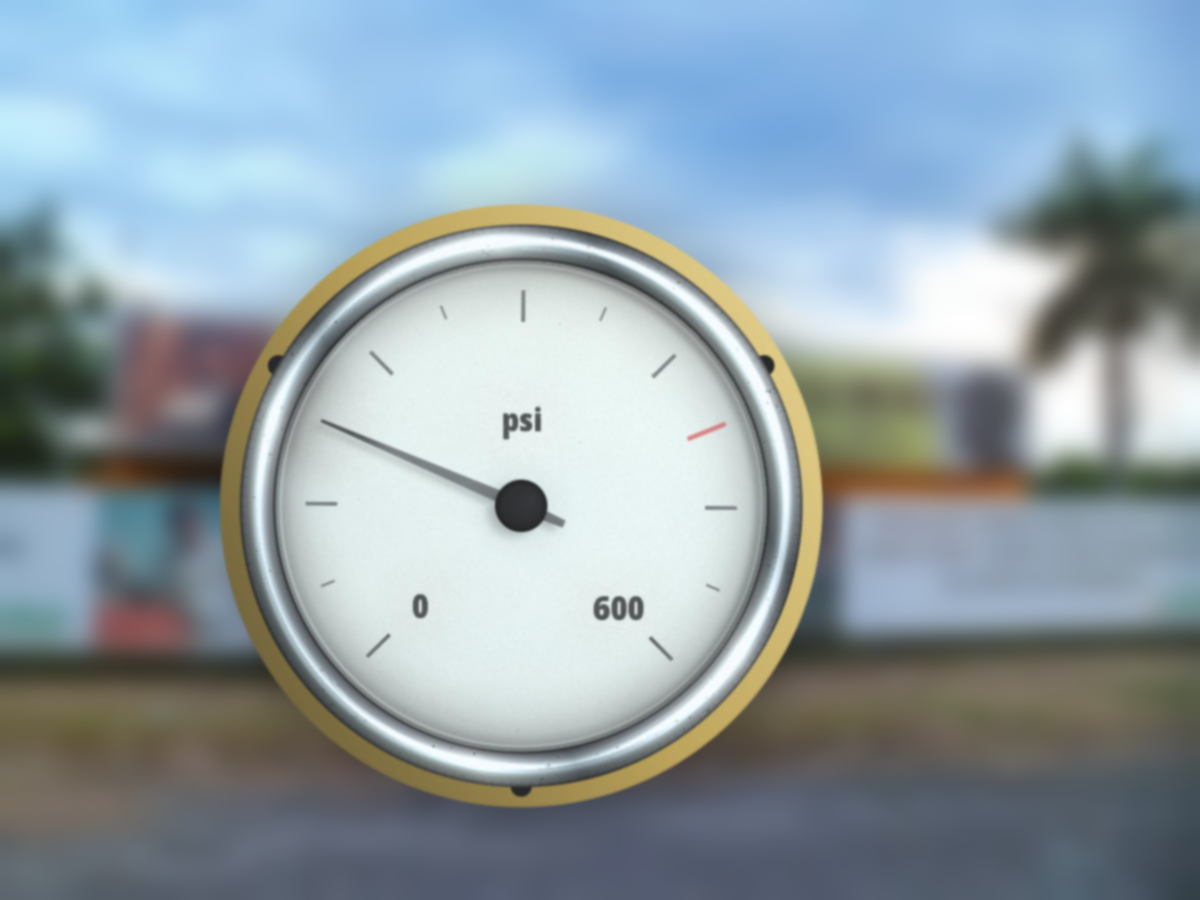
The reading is 150; psi
